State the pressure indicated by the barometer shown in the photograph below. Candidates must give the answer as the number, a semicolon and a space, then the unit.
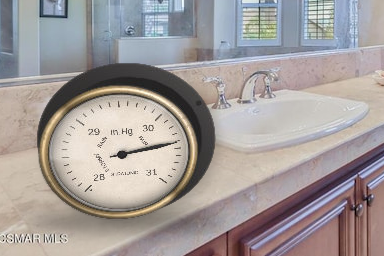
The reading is 30.4; inHg
